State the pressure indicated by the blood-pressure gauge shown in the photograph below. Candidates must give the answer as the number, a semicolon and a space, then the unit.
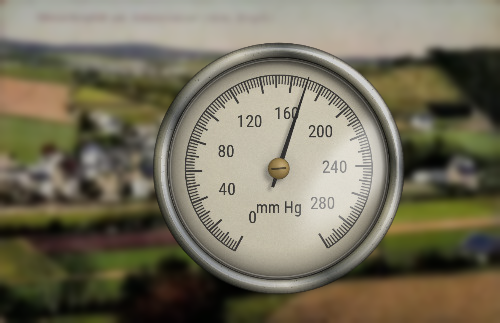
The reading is 170; mmHg
